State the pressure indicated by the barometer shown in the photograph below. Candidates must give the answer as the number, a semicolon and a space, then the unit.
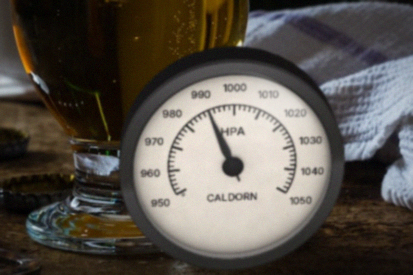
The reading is 990; hPa
